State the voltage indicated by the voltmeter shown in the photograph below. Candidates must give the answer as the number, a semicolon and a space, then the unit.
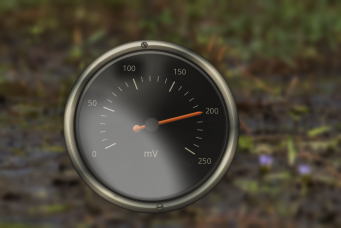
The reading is 200; mV
